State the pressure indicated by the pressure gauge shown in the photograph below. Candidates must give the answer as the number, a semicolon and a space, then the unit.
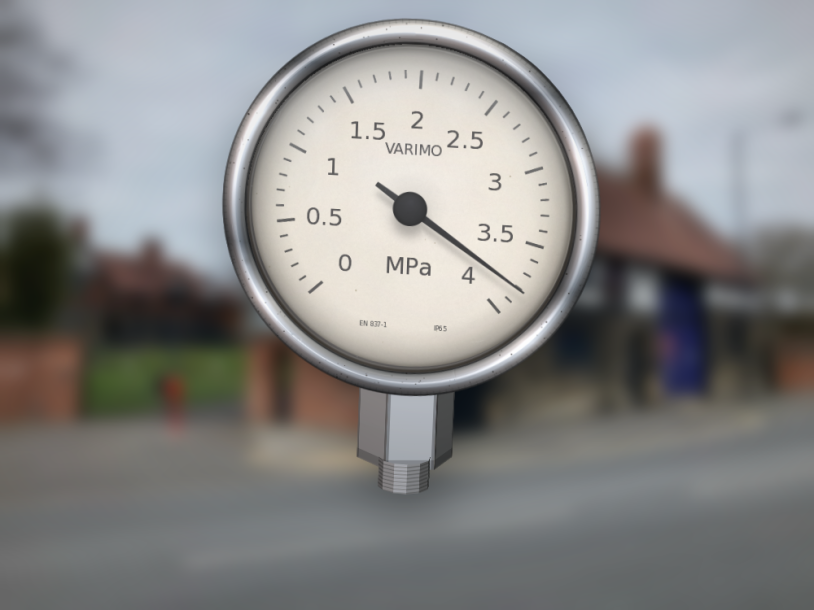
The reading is 3.8; MPa
